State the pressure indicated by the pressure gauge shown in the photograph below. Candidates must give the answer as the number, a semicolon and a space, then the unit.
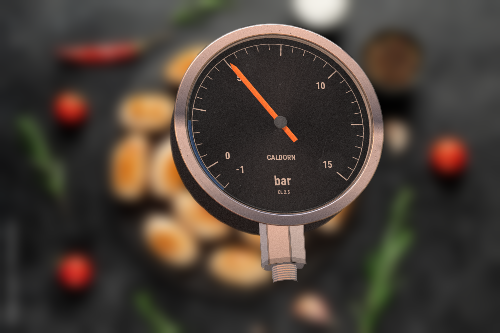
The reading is 5; bar
